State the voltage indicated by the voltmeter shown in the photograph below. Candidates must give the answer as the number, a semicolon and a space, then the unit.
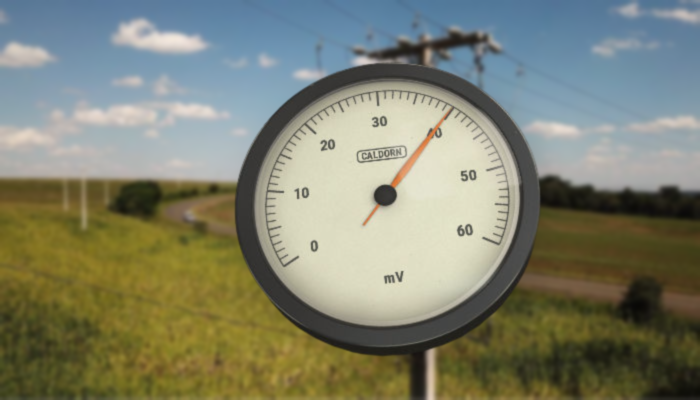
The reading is 40; mV
